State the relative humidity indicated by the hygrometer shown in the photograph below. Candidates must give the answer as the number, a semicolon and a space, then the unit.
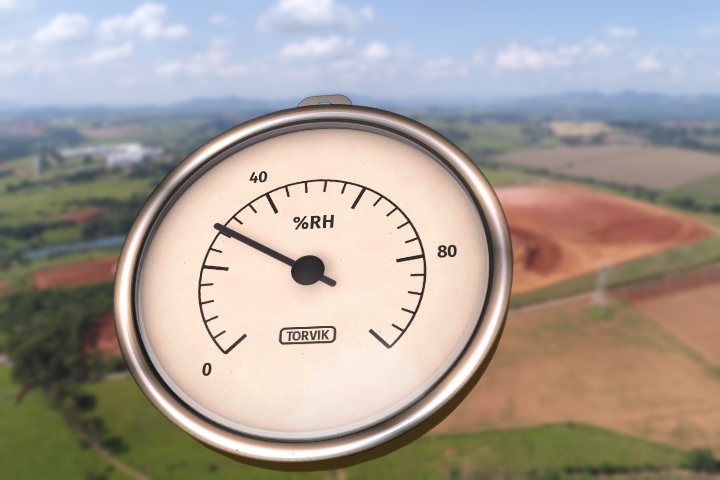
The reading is 28; %
